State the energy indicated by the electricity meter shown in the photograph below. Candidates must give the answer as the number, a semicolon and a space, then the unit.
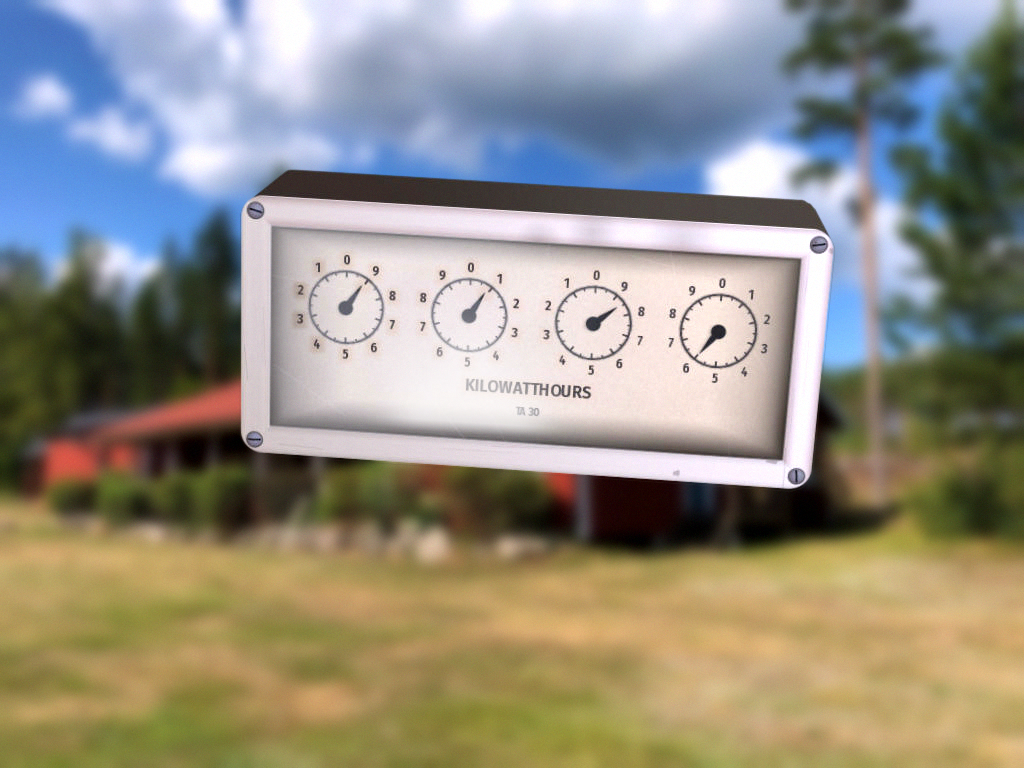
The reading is 9086; kWh
